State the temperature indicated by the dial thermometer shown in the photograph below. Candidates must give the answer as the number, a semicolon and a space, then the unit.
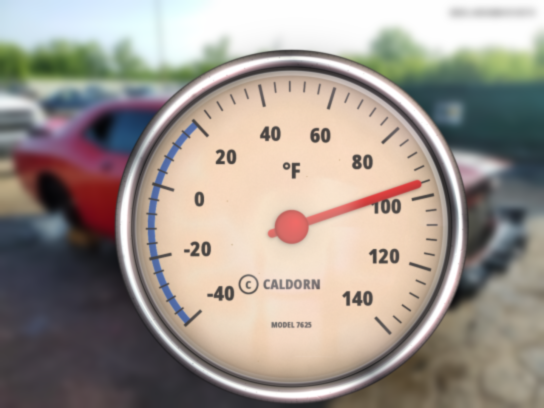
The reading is 96; °F
